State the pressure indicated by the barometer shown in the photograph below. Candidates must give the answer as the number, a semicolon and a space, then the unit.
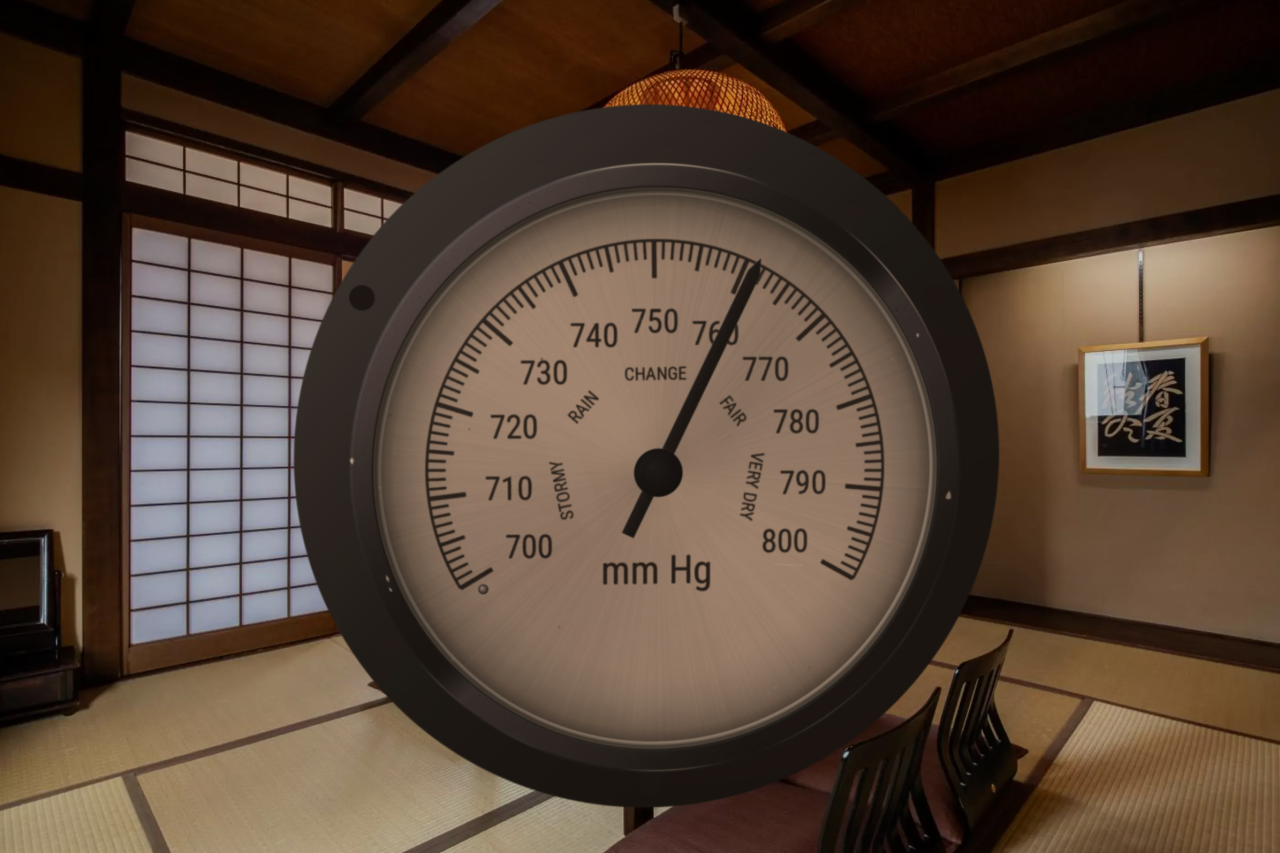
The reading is 761; mmHg
